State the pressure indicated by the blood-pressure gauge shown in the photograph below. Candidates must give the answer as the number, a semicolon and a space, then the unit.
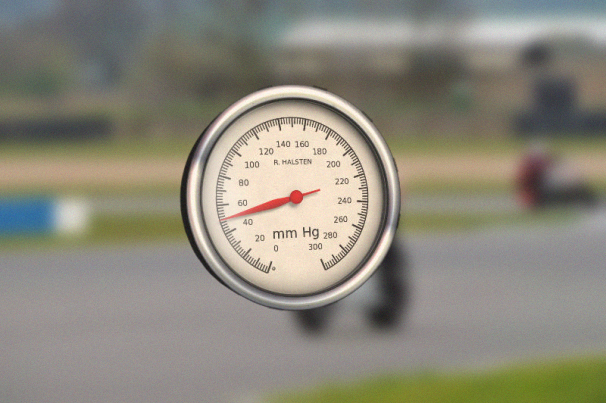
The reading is 50; mmHg
